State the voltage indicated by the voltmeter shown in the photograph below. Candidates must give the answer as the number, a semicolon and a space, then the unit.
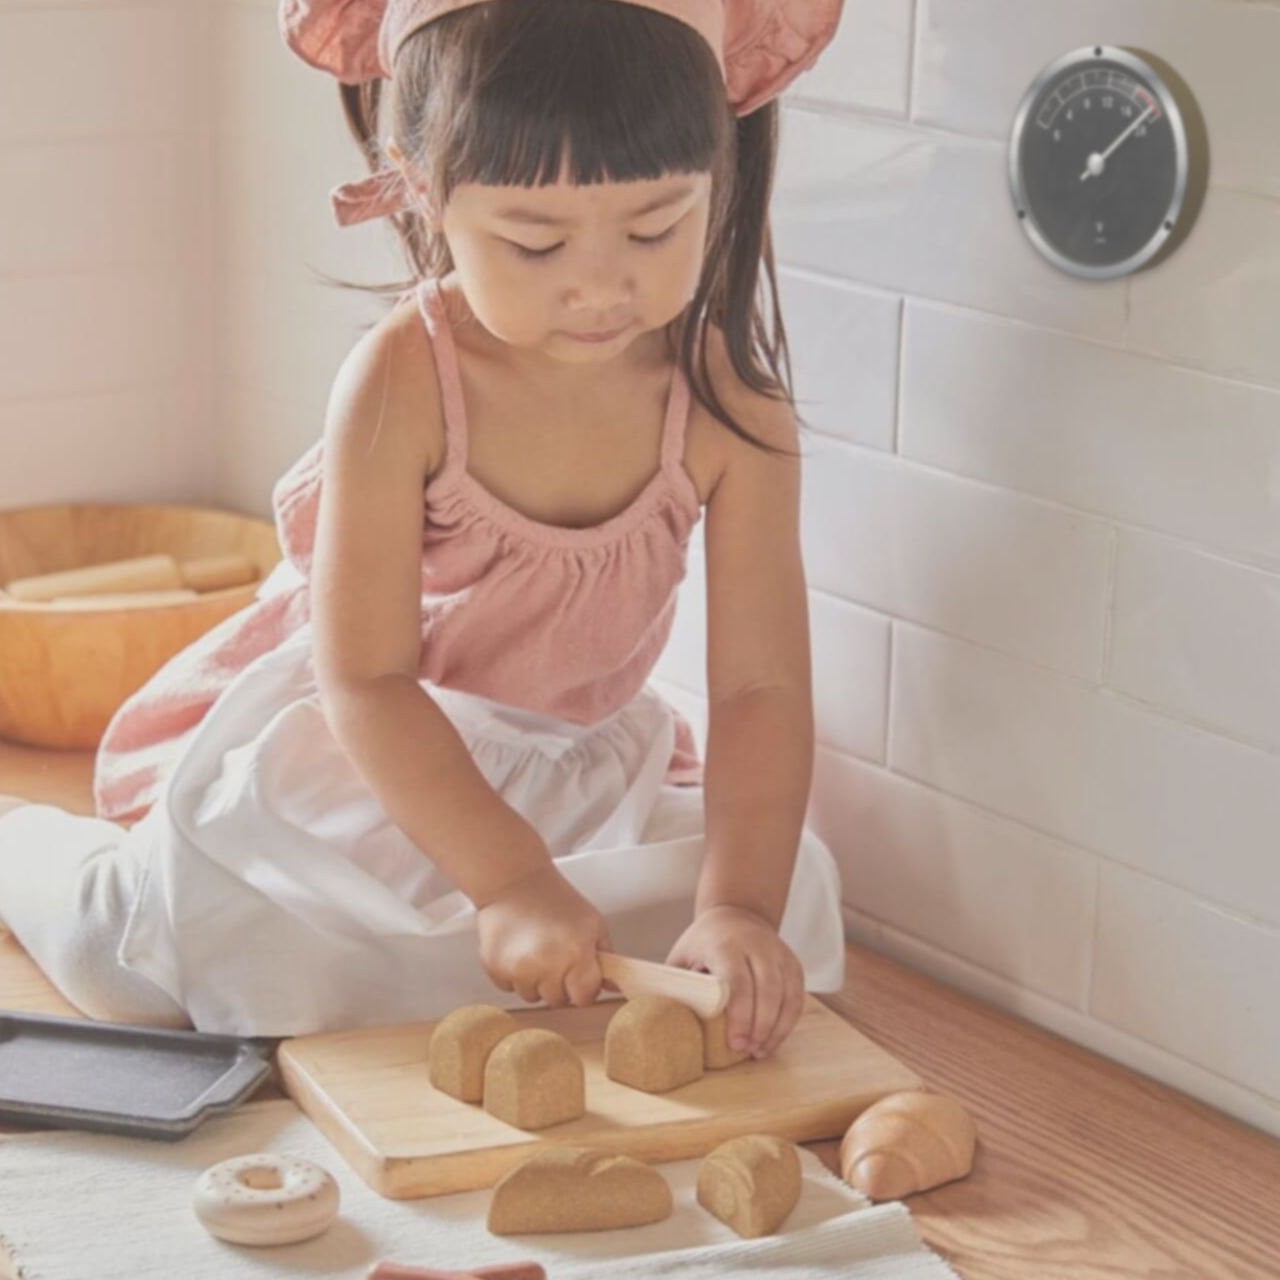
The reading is 19; V
